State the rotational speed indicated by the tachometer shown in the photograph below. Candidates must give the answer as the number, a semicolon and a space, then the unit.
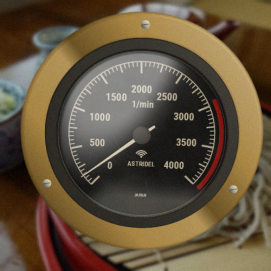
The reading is 150; rpm
